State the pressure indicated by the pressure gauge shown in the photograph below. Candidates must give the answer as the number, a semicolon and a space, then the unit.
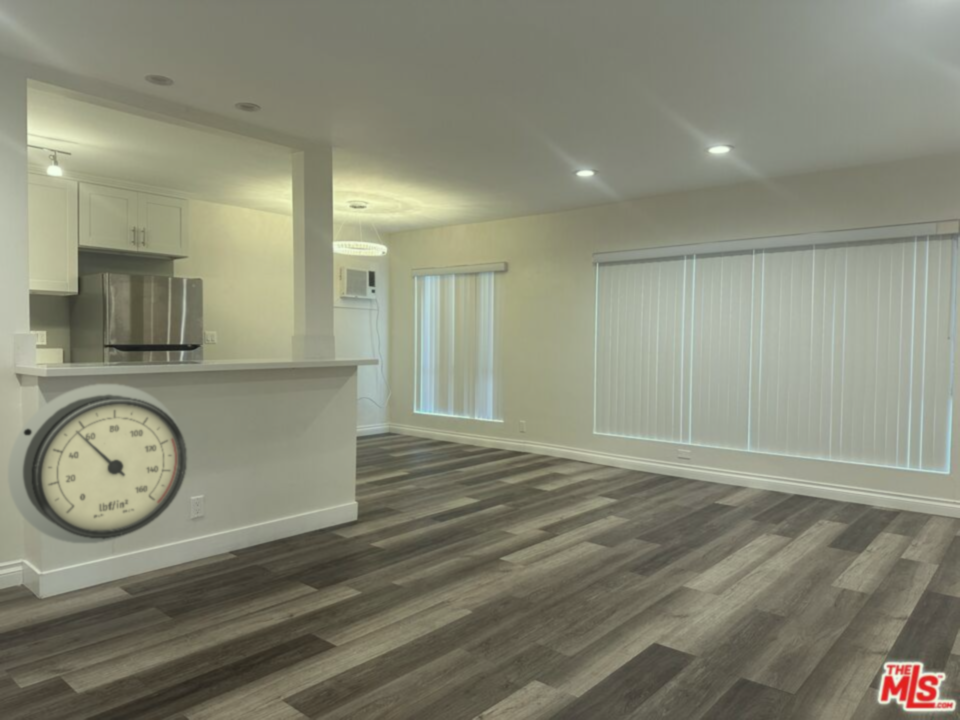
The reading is 55; psi
